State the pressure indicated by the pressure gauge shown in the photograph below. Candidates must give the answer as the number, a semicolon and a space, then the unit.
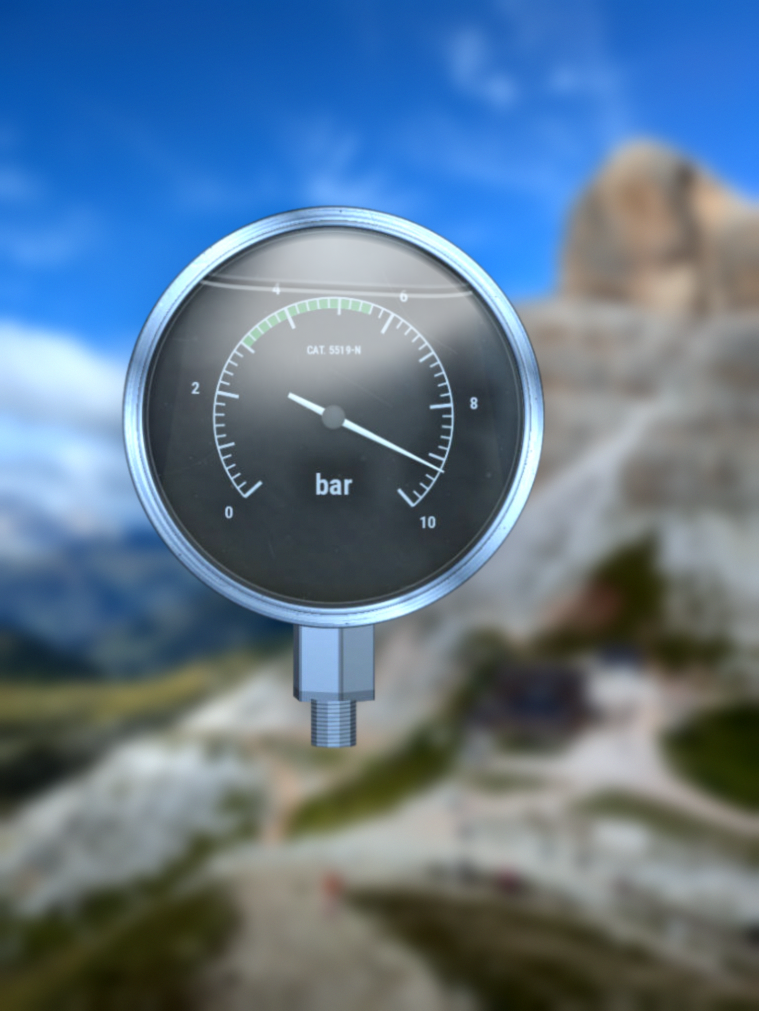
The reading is 9.2; bar
